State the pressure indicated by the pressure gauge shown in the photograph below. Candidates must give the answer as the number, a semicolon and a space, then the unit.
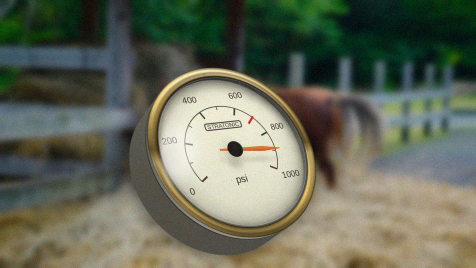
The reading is 900; psi
